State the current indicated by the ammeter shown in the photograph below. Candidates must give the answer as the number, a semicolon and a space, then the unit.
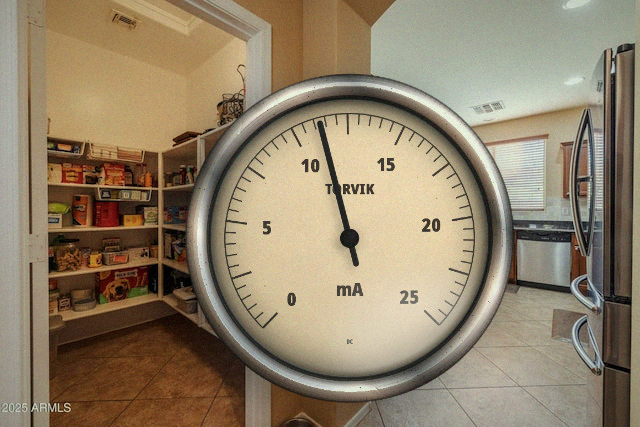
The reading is 11.25; mA
